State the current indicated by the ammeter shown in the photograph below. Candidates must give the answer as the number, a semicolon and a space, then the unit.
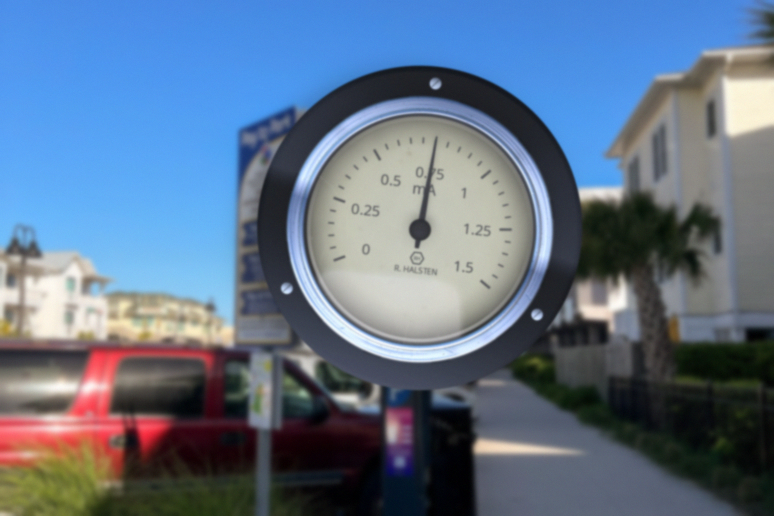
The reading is 0.75; mA
